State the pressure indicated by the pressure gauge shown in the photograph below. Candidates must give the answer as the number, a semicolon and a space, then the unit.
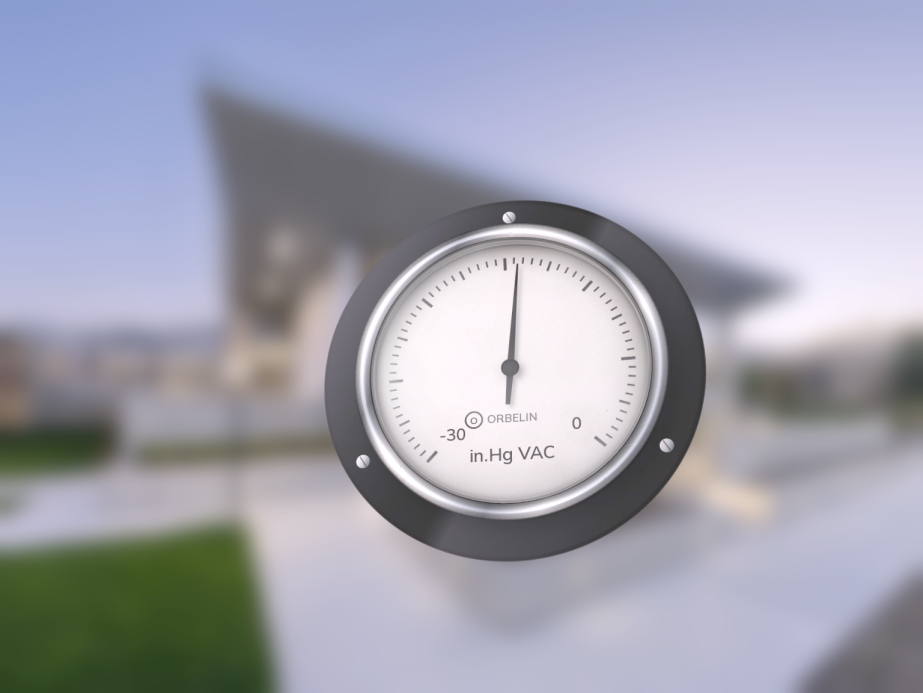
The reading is -14.25; inHg
